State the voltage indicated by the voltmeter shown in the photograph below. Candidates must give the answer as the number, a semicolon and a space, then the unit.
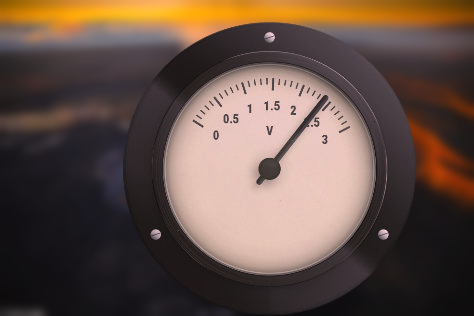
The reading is 2.4; V
